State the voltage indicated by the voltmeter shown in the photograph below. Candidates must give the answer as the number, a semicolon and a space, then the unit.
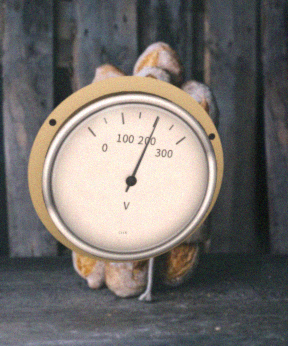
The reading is 200; V
